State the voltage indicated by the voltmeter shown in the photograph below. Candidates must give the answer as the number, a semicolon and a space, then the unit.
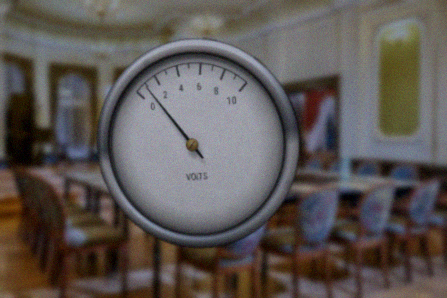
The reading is 1; V
